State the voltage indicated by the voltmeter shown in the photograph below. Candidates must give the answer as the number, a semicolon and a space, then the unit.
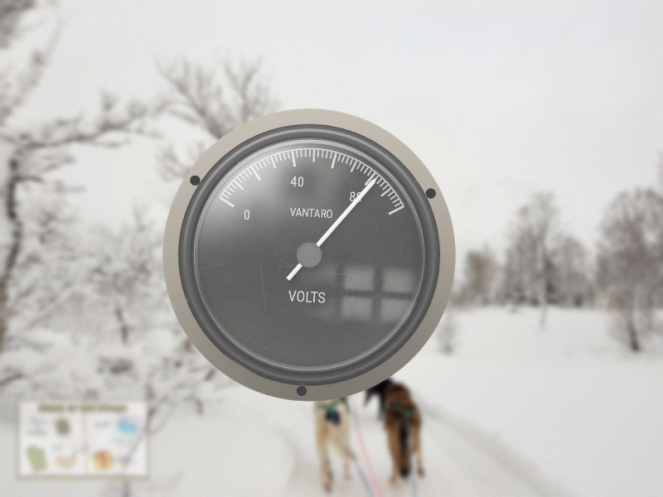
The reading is 82; V
